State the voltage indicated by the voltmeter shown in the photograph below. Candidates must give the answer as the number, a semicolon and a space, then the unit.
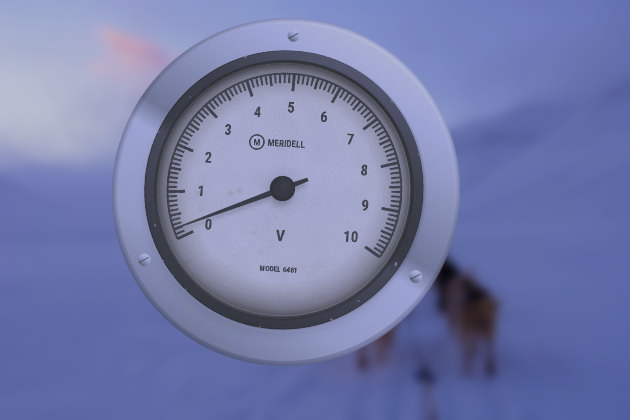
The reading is 0.2; V
